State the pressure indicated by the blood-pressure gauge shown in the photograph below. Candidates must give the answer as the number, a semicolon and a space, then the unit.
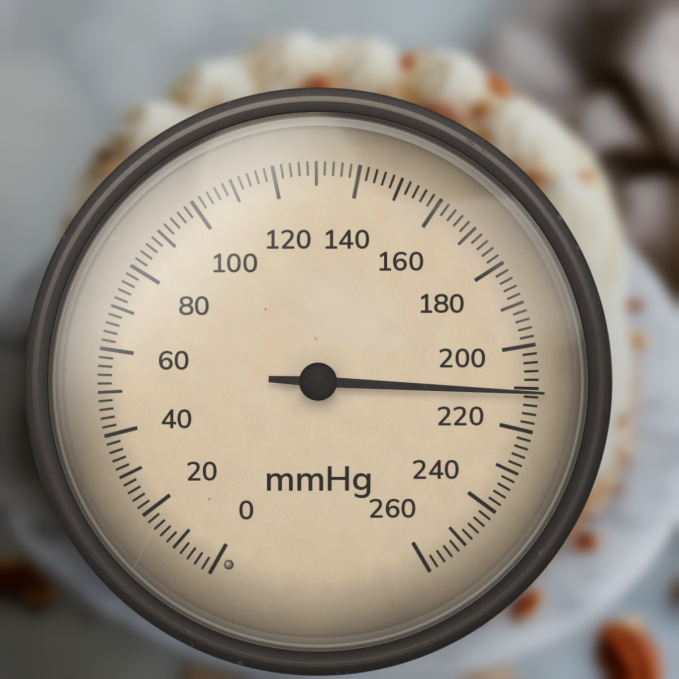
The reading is 211; mmHg
